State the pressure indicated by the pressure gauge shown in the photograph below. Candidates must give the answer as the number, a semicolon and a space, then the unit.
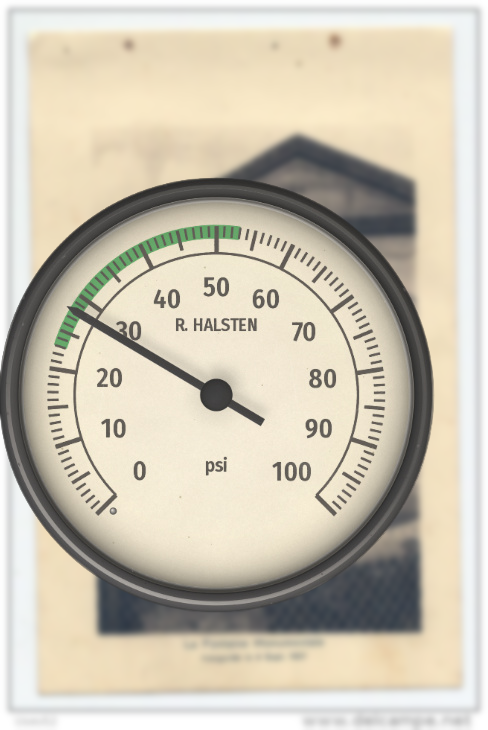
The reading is 28; psi
